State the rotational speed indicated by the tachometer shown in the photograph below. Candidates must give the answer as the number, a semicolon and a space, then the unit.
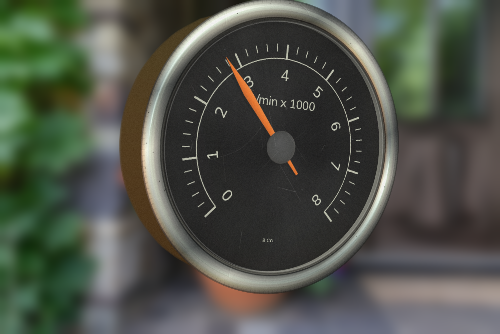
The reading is 2800; rpm
